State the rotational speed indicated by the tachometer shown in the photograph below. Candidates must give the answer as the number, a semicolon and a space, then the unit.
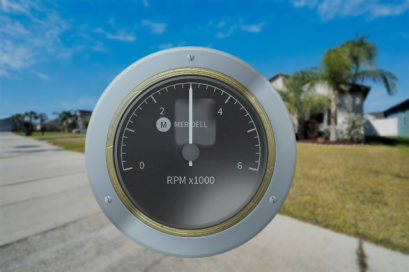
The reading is 3000; rpm
